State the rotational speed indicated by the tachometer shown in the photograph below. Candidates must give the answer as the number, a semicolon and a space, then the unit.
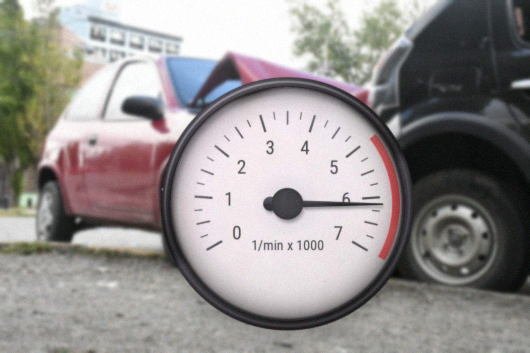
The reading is 6125; rpm
